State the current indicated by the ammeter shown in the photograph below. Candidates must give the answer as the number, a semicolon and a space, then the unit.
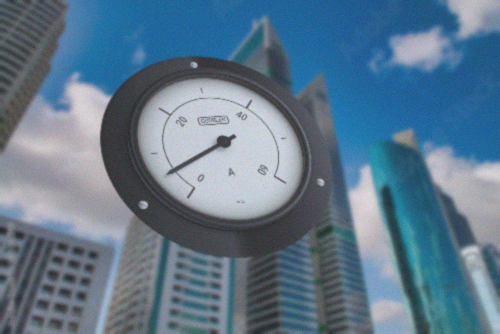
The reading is 5; A
